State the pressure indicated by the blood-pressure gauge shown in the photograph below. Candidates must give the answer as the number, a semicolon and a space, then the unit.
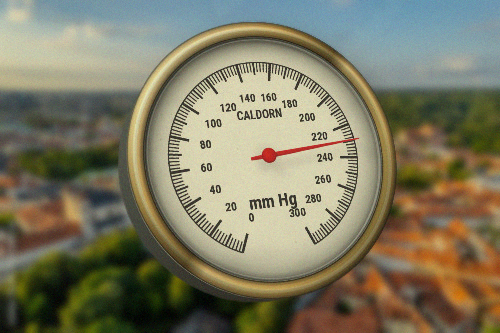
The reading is 230; mmHg
